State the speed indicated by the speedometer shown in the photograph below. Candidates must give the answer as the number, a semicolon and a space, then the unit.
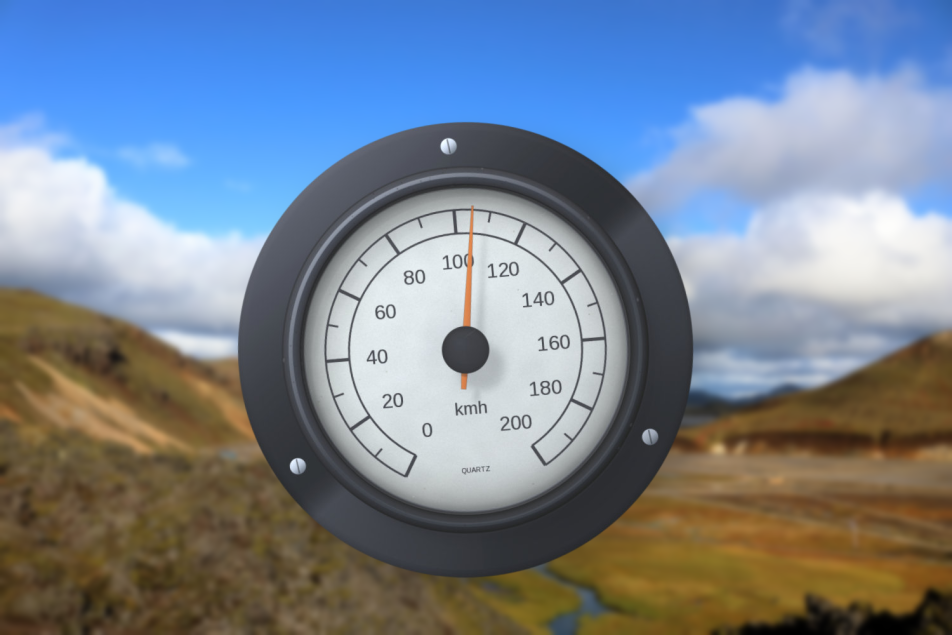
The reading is 105; km/h
